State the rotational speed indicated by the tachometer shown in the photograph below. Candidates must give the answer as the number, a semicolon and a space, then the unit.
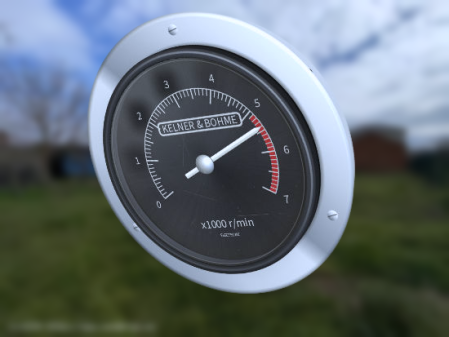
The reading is 5400; rpm
